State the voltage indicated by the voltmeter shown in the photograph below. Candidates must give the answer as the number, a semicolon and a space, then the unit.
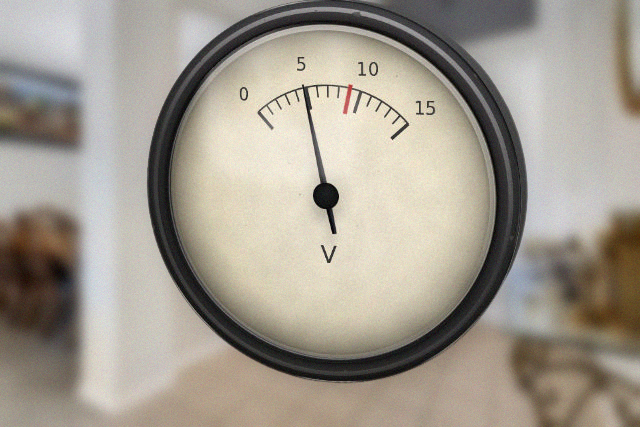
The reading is 5; V
